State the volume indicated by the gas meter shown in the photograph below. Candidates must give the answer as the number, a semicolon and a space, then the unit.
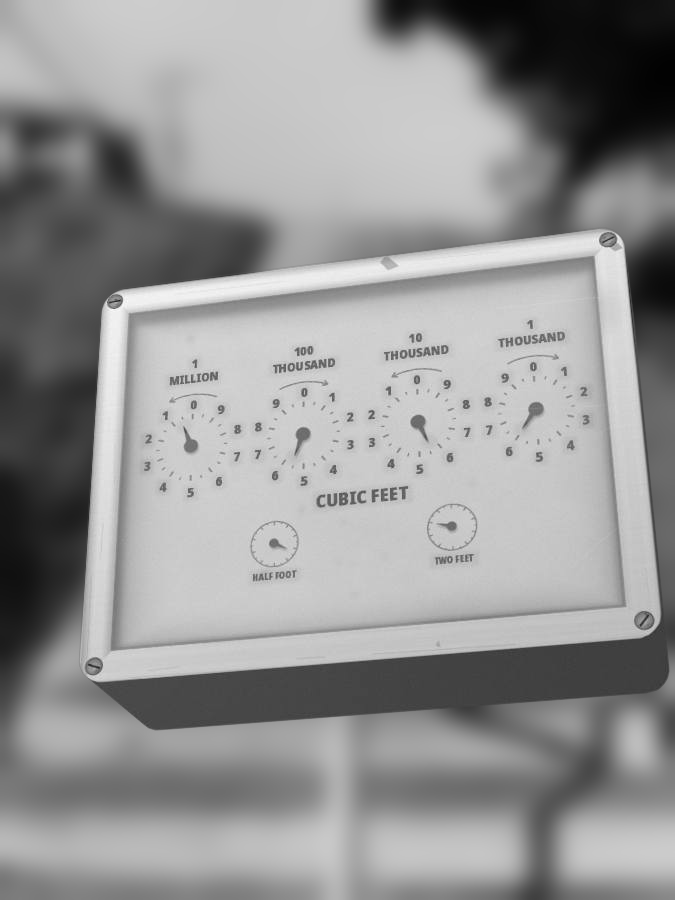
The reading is 55600; ft³
